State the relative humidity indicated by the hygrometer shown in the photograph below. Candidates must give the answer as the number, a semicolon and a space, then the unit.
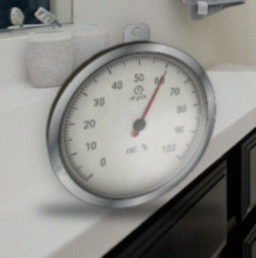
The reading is 60; %
